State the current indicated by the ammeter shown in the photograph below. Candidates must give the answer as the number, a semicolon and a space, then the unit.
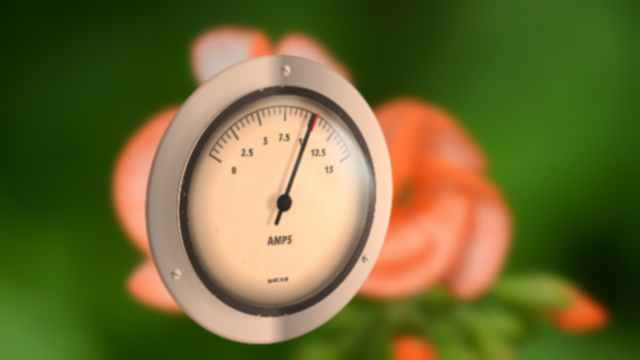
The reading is 10; A
